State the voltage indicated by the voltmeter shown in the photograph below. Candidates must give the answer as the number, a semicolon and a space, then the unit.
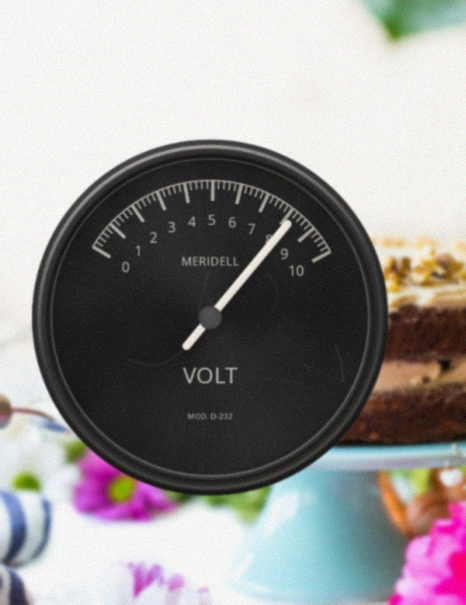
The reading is 8.2; V
